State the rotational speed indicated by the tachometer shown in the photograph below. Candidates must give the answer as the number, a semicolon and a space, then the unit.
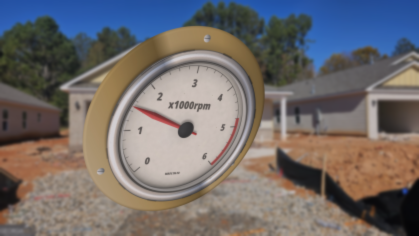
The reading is 1500; rpm
